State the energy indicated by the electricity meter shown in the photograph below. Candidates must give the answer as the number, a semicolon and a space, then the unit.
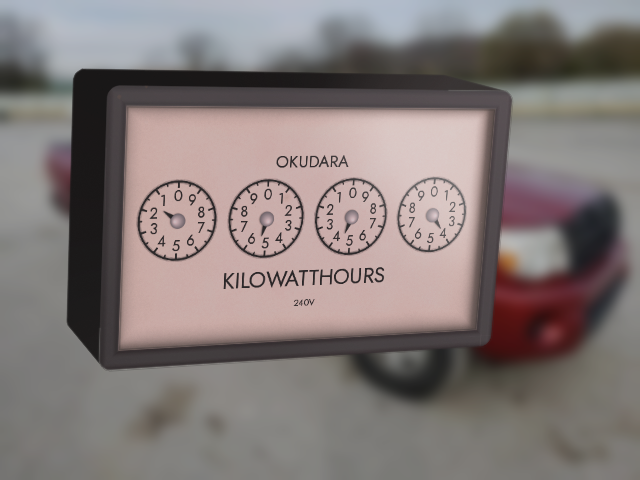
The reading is 1544; kWh
